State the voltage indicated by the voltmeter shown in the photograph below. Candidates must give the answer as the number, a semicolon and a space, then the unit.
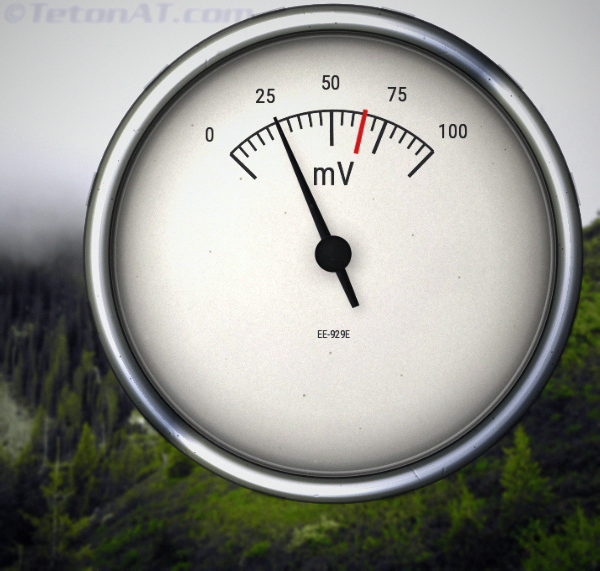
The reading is 25; mV
